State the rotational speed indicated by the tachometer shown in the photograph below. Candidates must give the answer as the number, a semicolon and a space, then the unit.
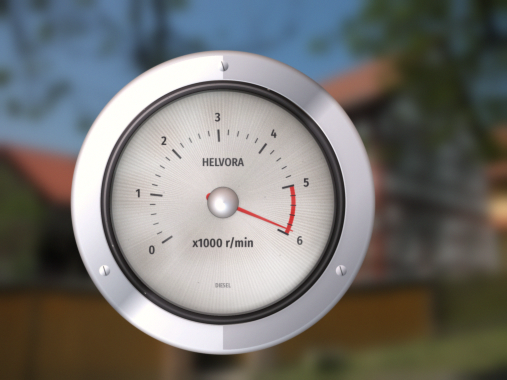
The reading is 5900; rpm
